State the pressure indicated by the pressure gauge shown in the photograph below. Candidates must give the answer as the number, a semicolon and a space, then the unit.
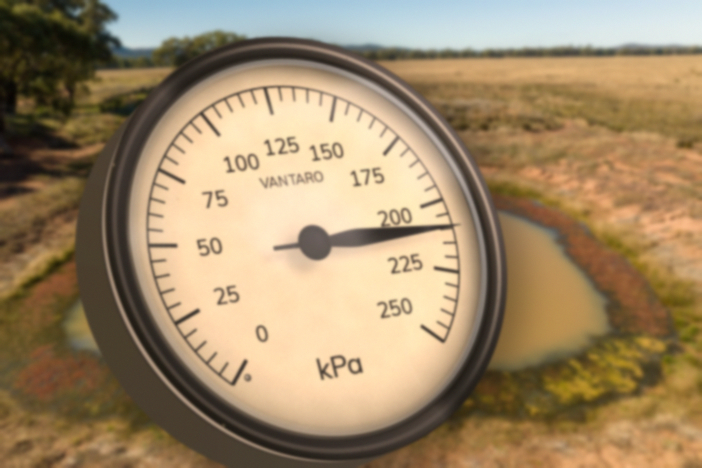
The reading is 210; kPa
